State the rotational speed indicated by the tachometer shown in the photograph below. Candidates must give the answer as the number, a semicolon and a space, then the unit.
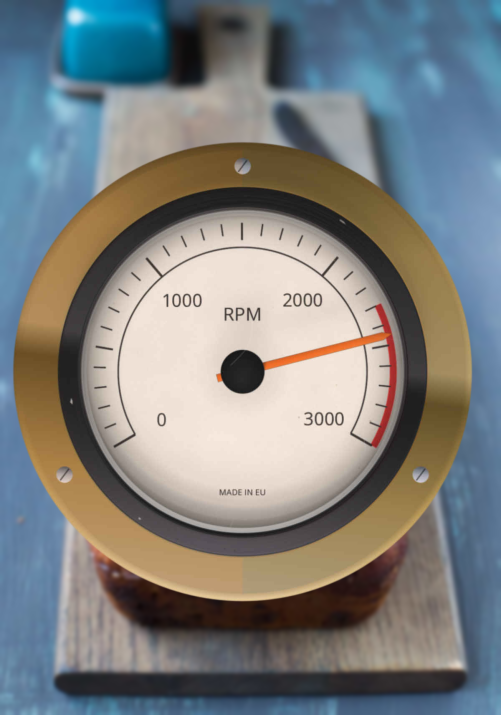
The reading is 2450; rpm
